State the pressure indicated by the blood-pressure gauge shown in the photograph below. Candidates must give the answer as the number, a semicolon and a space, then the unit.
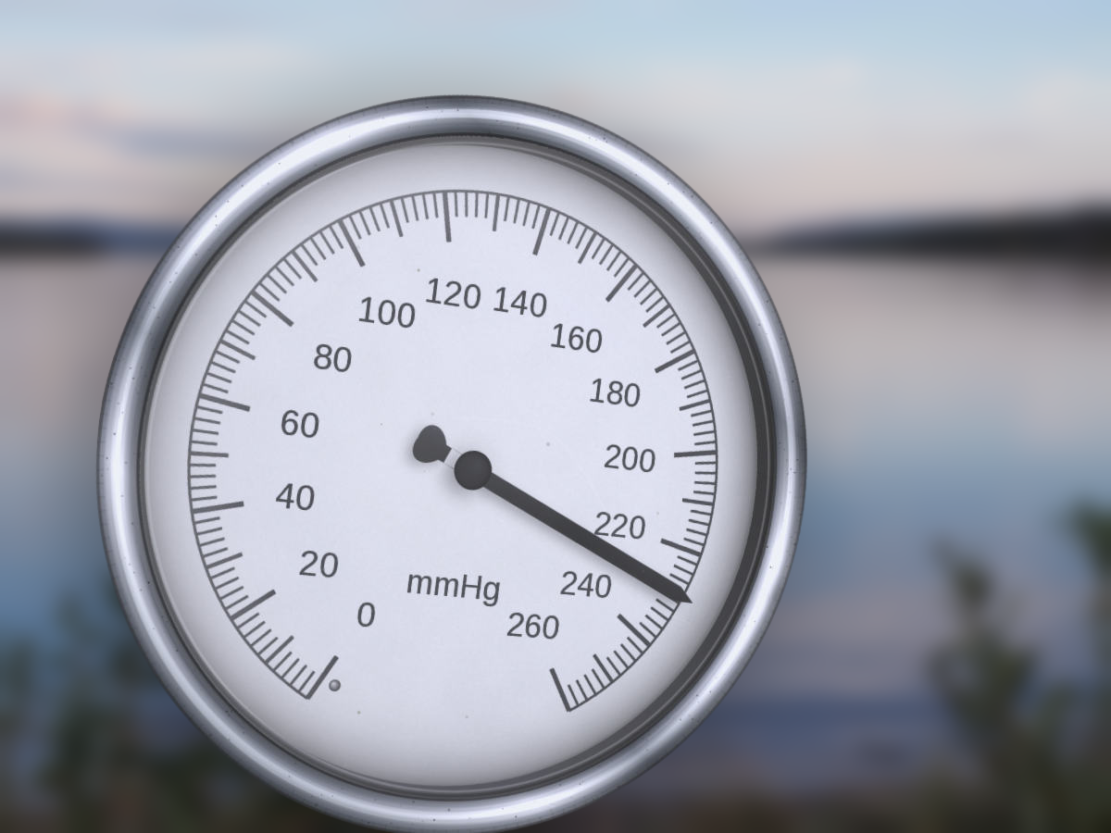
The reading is 229; mmHg
